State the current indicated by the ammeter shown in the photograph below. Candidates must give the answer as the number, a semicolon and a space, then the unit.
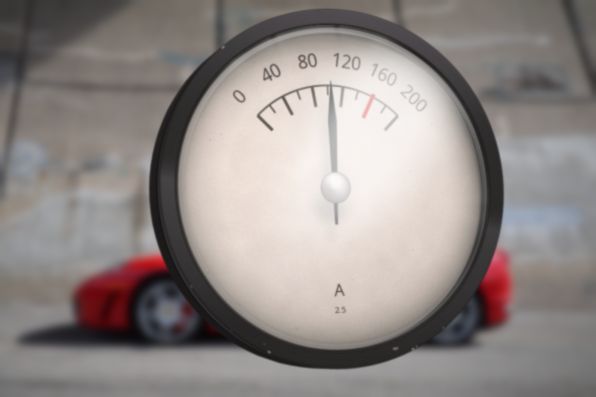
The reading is 100; A
